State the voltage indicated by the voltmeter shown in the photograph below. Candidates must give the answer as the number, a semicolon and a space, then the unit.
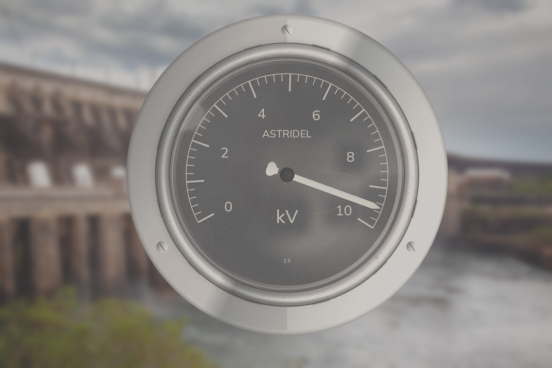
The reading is 9.5; kV
